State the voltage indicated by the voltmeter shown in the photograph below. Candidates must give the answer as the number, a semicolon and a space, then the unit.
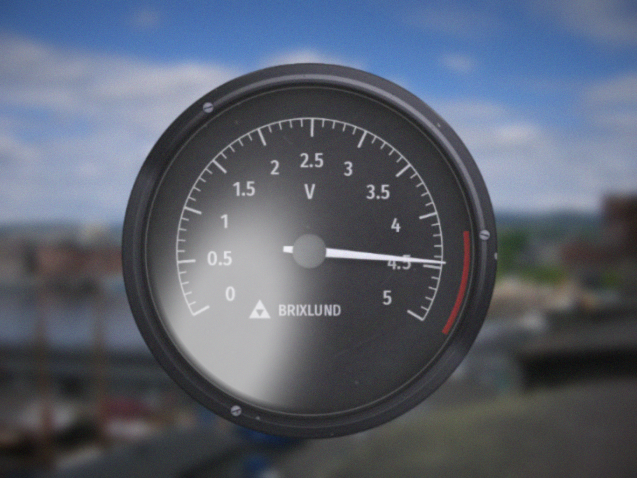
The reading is 4.45; V
